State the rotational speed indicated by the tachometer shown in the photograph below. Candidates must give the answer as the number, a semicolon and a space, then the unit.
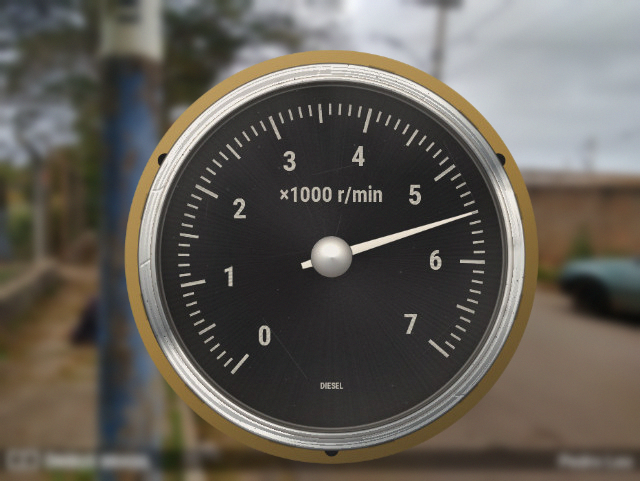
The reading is 5500; rpm
